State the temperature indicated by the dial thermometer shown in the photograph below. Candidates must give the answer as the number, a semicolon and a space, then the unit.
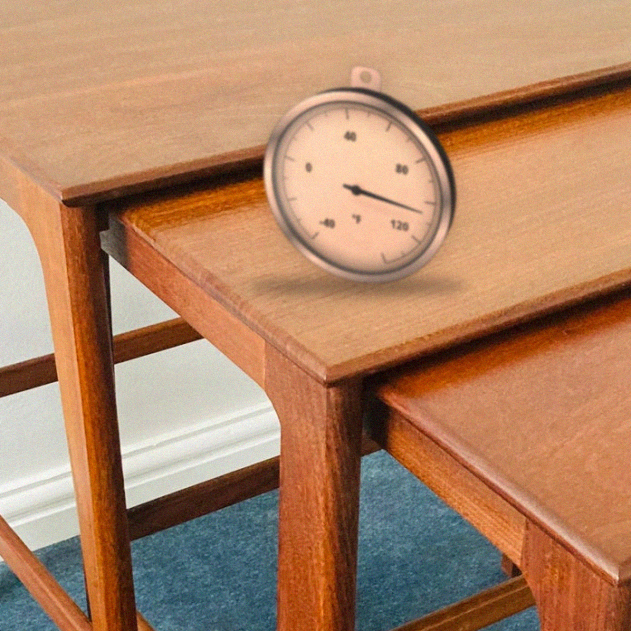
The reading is 105; °F
